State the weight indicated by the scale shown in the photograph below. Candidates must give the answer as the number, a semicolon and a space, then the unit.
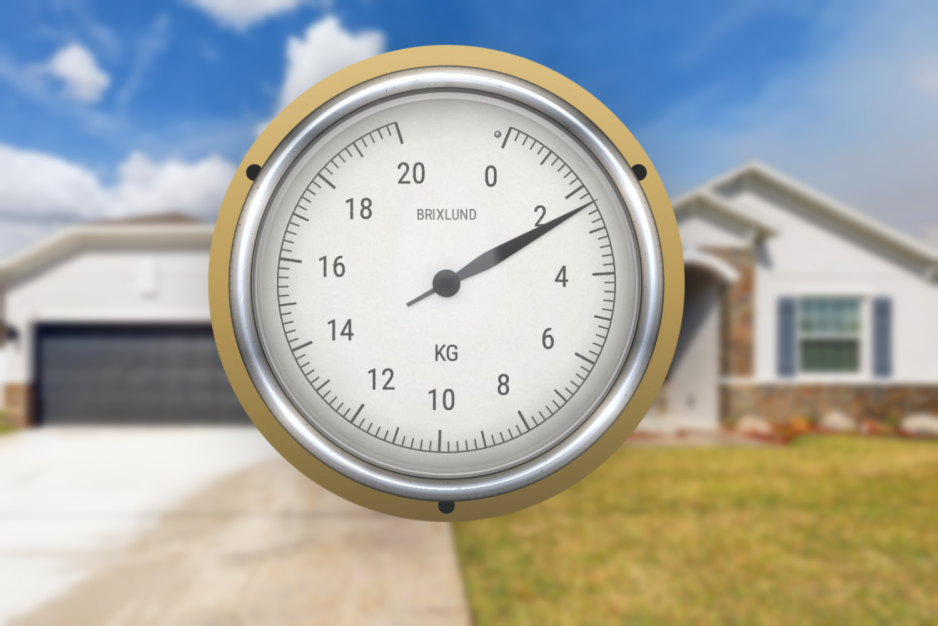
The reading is 2.4; kg
